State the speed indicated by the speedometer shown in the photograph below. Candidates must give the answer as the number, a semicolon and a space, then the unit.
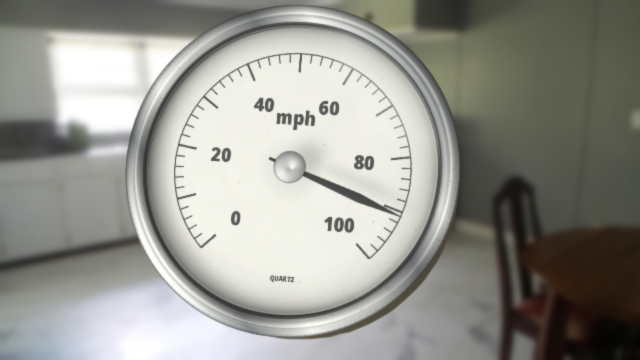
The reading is 91; mph
